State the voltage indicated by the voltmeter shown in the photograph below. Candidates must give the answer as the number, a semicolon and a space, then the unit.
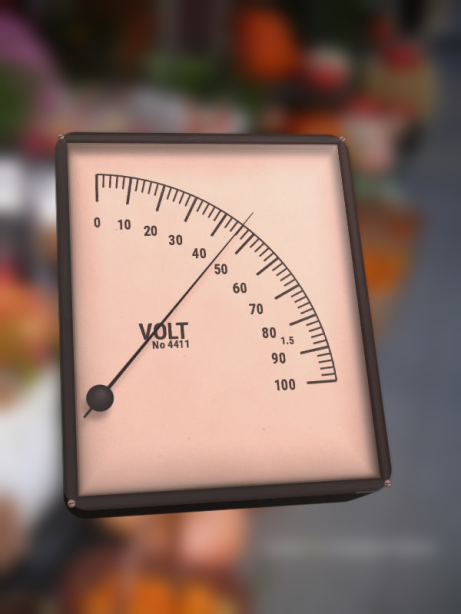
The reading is 46; V
